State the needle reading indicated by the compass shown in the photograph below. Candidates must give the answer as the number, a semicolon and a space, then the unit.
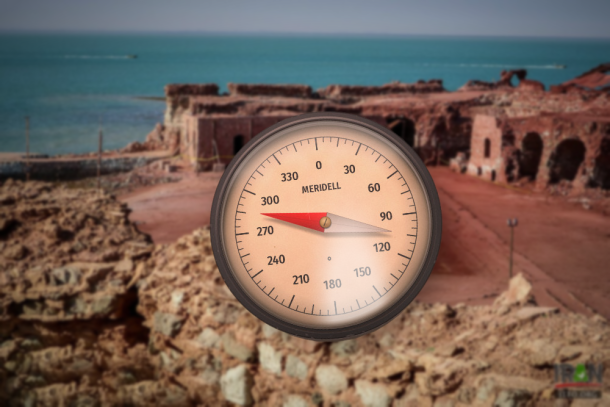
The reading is 285; °
